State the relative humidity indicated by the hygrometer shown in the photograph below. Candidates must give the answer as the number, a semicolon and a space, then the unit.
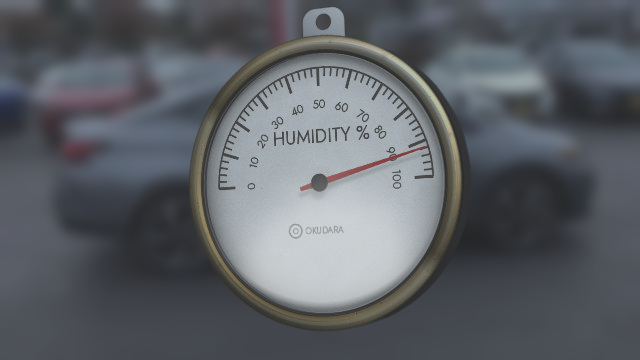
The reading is 92; %
